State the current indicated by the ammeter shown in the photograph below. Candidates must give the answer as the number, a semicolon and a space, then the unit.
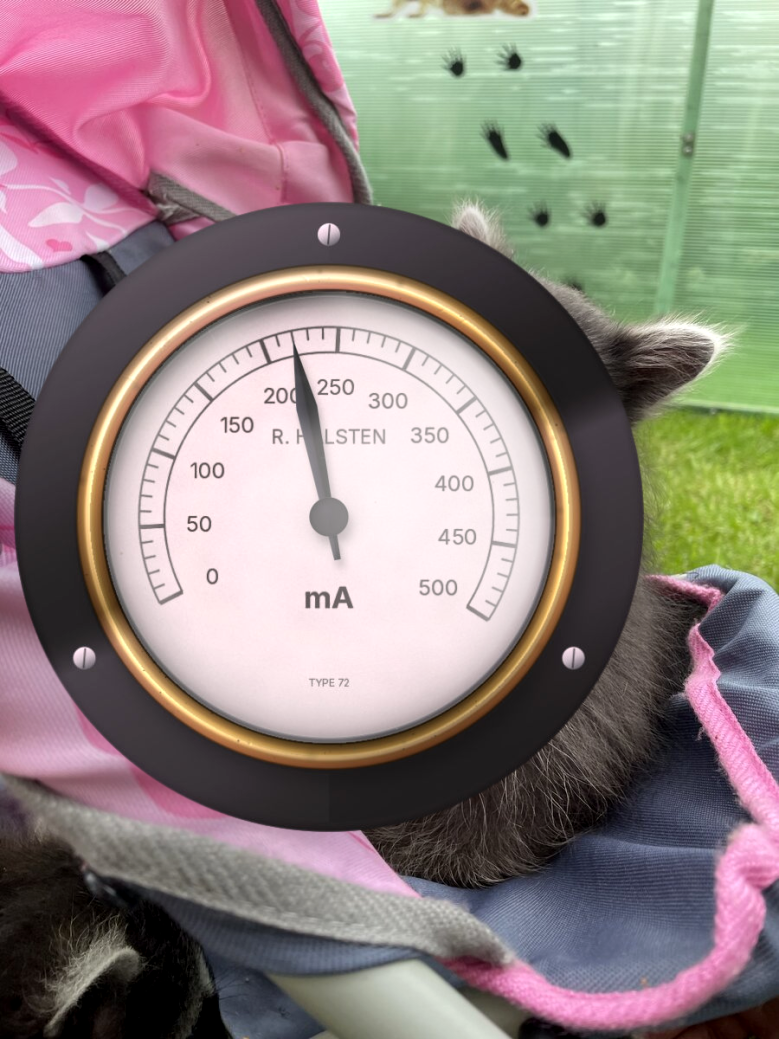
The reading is 220; mA
